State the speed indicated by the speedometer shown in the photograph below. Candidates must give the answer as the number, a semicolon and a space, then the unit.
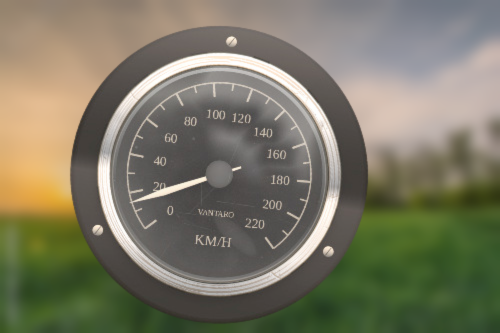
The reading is 15; km/h
